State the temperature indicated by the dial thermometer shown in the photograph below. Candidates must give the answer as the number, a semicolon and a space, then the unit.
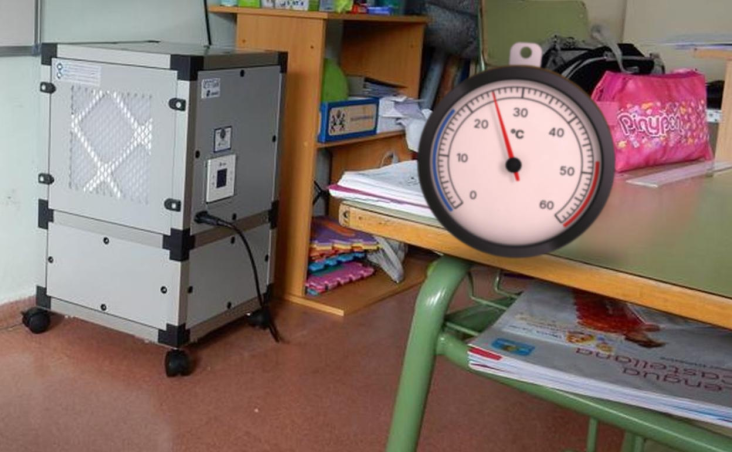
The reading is 25; °C
